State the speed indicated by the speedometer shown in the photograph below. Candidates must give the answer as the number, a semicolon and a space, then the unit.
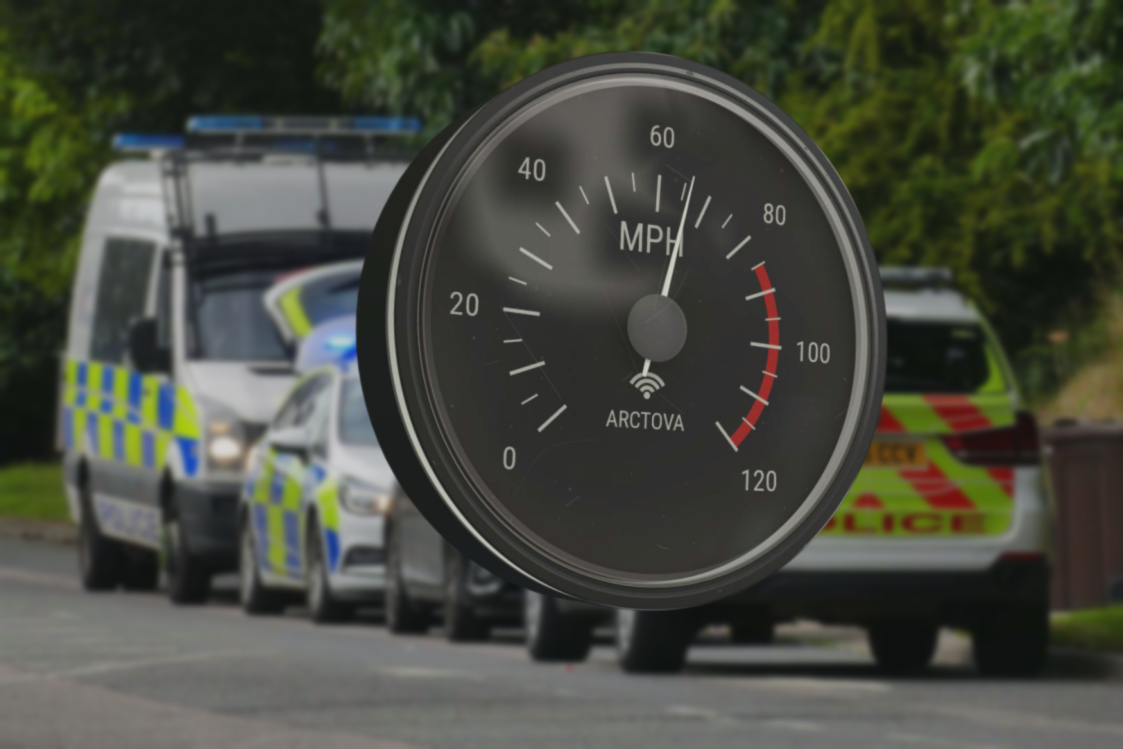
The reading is 65; mph
